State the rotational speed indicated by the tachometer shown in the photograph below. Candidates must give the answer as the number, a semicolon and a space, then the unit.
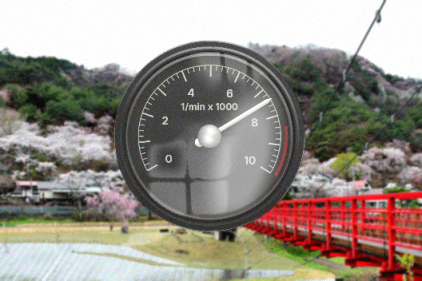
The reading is 7400; rpm
